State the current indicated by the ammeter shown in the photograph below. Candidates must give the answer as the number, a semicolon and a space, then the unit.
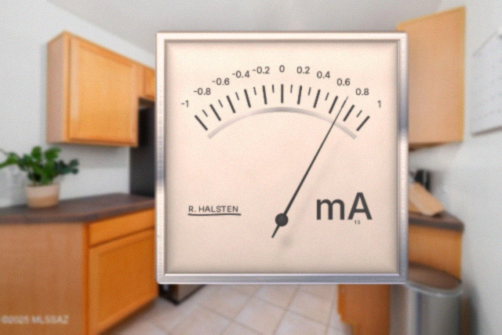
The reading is 0.7; mA
